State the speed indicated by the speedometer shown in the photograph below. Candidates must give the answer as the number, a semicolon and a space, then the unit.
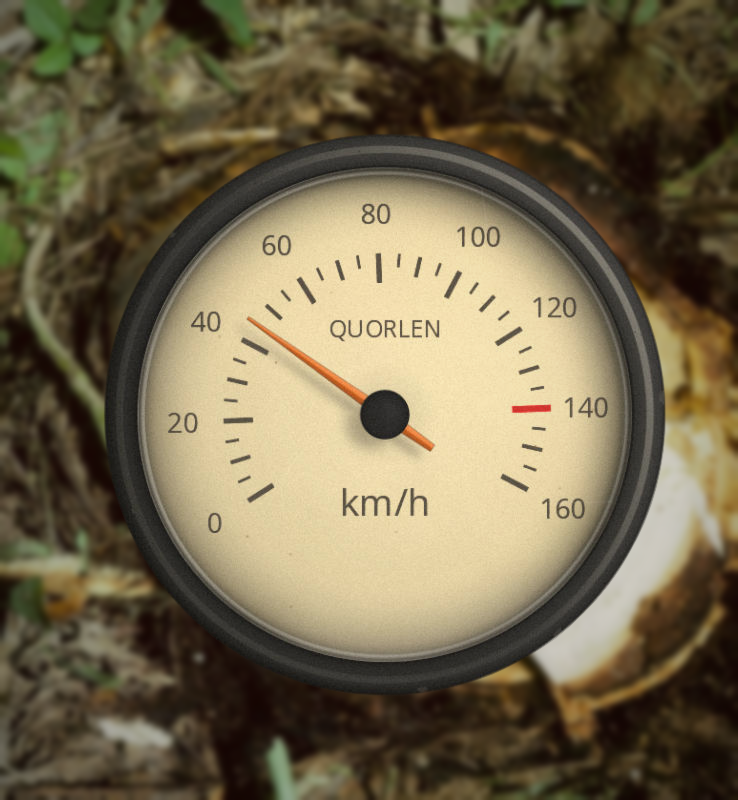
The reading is 45; km/h
